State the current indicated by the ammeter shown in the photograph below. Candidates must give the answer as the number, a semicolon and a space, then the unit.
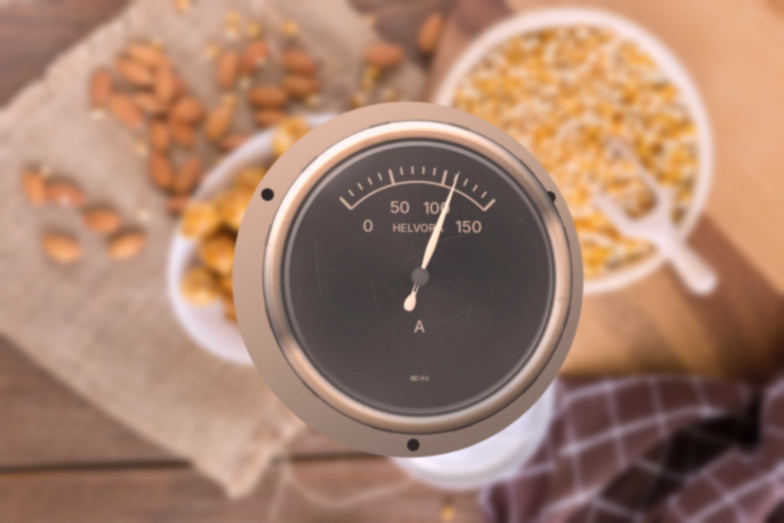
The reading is 110; A
